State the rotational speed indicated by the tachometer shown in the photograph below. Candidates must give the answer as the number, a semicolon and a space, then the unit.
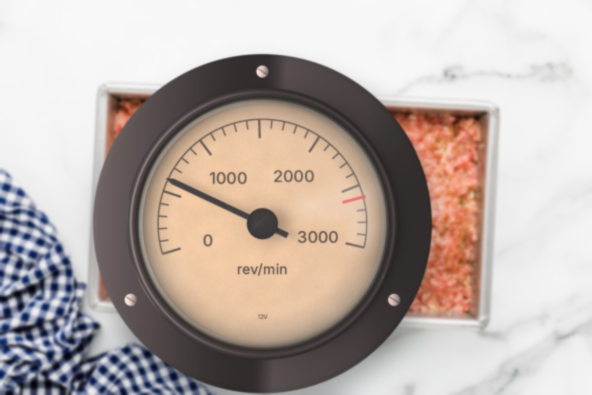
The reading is 600; rpm
